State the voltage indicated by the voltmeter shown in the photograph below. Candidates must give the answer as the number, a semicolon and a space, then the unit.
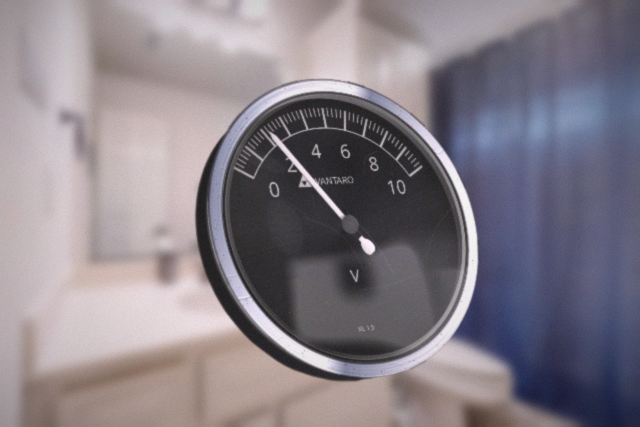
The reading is 2; V
